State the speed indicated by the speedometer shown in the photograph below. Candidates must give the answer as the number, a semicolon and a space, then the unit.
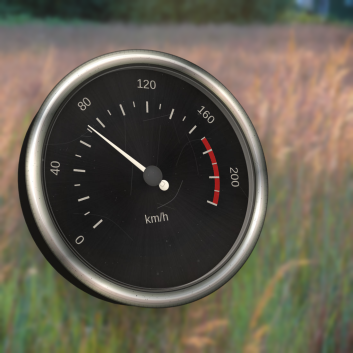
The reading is 70; km/h
